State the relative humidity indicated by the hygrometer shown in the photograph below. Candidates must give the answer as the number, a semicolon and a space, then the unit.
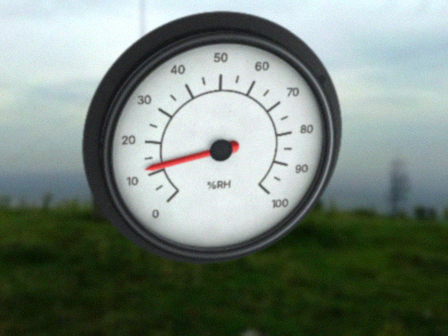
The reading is 12.5; %
